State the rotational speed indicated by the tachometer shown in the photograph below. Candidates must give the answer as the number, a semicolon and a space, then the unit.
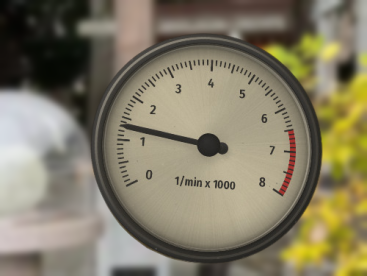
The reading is 1300; rpm
